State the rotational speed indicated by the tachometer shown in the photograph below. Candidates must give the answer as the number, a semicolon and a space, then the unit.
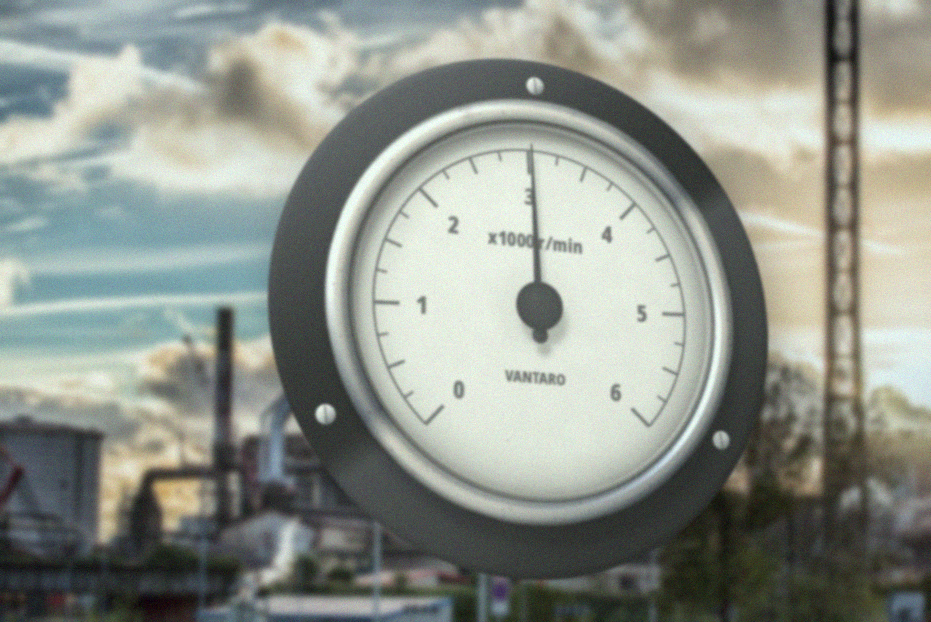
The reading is 3000; rpm
